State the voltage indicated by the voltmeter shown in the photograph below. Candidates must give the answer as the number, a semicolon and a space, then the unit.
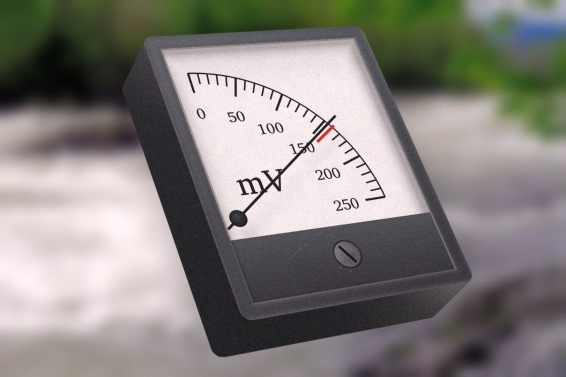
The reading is 155; mV
